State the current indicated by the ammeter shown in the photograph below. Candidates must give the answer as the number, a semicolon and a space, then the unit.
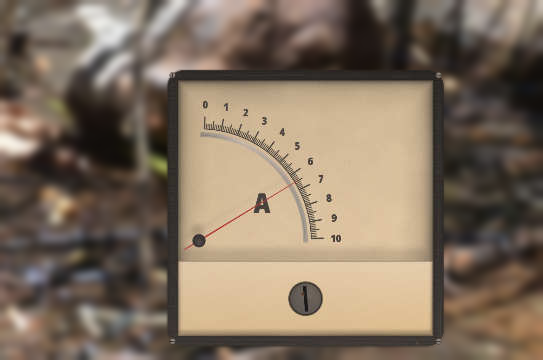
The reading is 6.5; A
